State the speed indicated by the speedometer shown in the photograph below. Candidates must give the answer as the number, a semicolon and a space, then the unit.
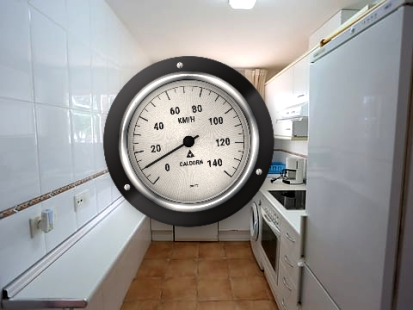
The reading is 10; km/h
